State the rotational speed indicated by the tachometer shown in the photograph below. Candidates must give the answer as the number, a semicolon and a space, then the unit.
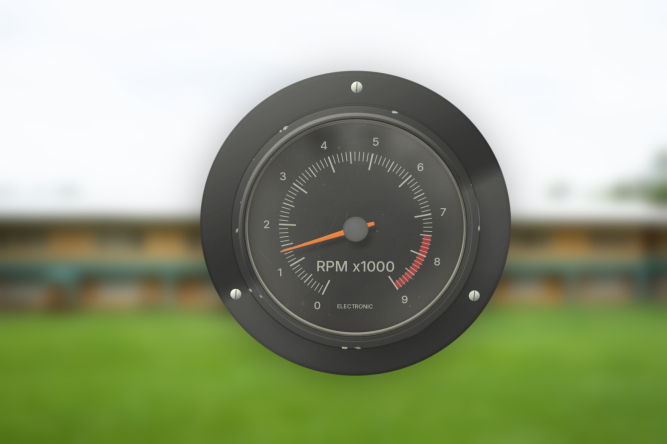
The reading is 1400; rpm
